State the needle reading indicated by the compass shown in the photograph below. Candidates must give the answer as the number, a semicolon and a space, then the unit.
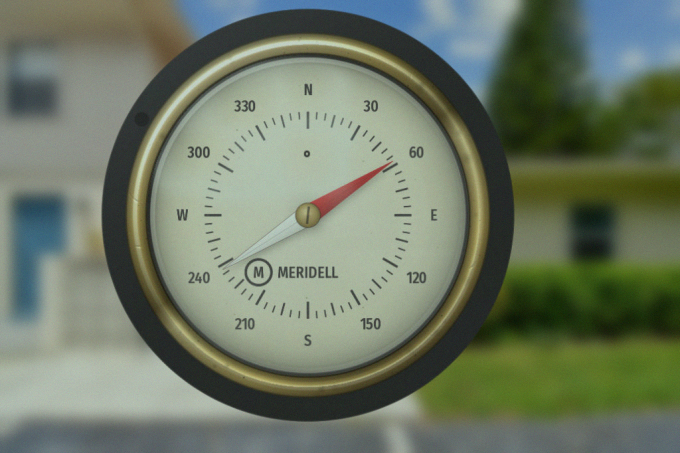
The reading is 57.5; °
